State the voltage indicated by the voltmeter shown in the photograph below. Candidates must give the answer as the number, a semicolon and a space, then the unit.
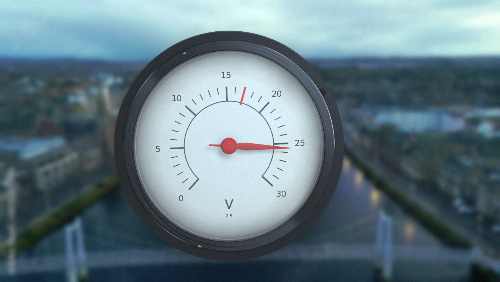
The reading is 25.5; V
